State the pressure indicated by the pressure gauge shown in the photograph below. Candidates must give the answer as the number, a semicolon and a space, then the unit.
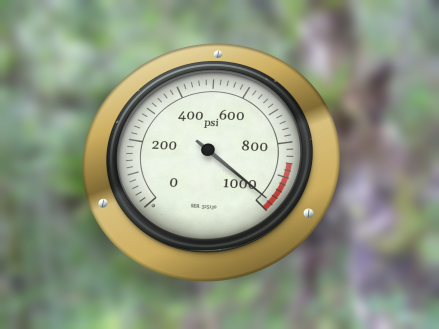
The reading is 980; psi
